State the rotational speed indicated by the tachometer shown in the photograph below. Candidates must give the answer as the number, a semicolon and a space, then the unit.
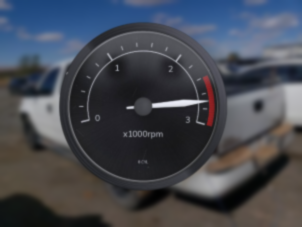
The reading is 2700; rpm
